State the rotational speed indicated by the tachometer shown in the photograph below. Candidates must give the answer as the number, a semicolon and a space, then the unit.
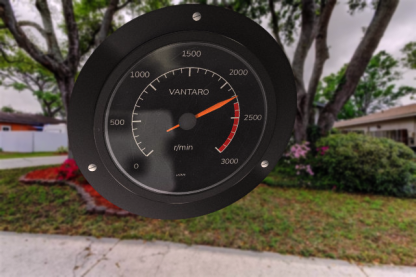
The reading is 2200; rpm
